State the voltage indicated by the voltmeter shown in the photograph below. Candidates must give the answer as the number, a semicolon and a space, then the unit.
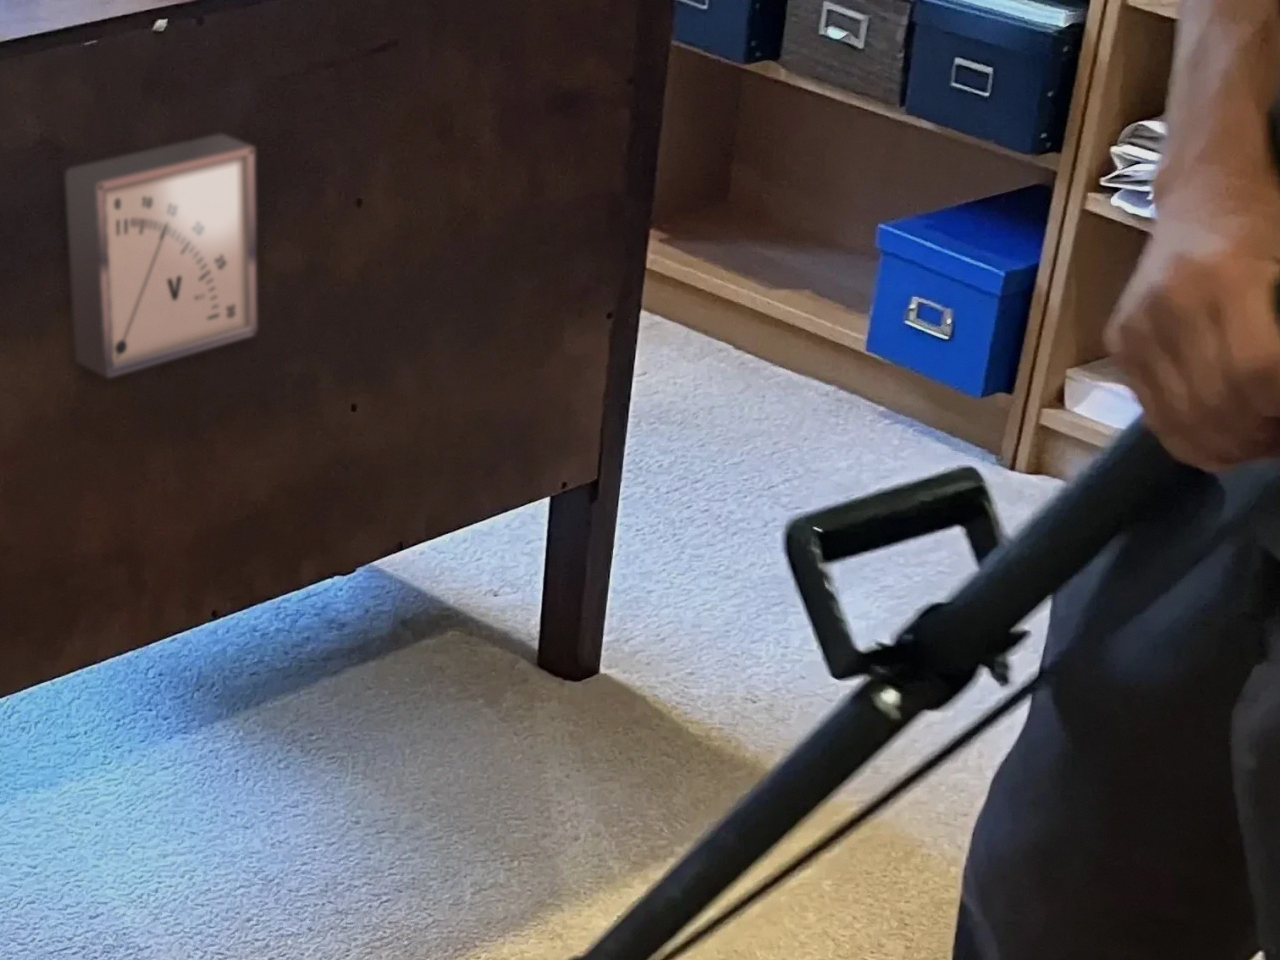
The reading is 15; V
